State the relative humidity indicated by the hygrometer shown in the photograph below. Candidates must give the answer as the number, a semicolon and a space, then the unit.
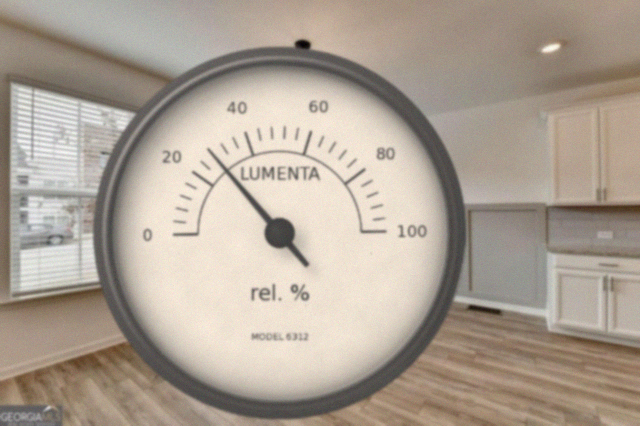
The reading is 28; %
